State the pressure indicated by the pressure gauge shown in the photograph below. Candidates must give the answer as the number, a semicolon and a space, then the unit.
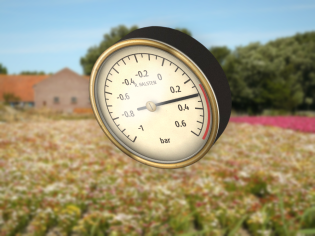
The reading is 0.3; bar
